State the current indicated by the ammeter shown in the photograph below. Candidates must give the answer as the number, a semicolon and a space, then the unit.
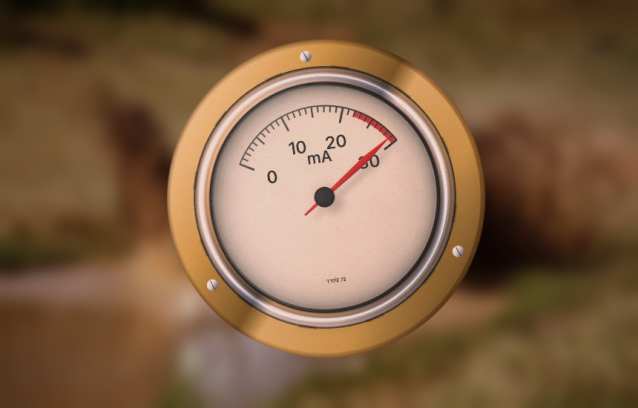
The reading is 29; mA
